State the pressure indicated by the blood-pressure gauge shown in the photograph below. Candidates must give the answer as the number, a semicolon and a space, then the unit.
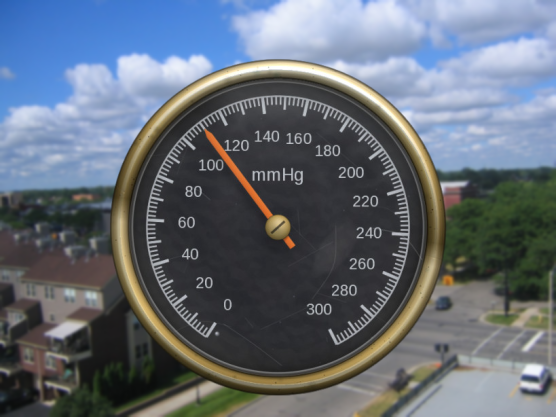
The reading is 110; mmHg
